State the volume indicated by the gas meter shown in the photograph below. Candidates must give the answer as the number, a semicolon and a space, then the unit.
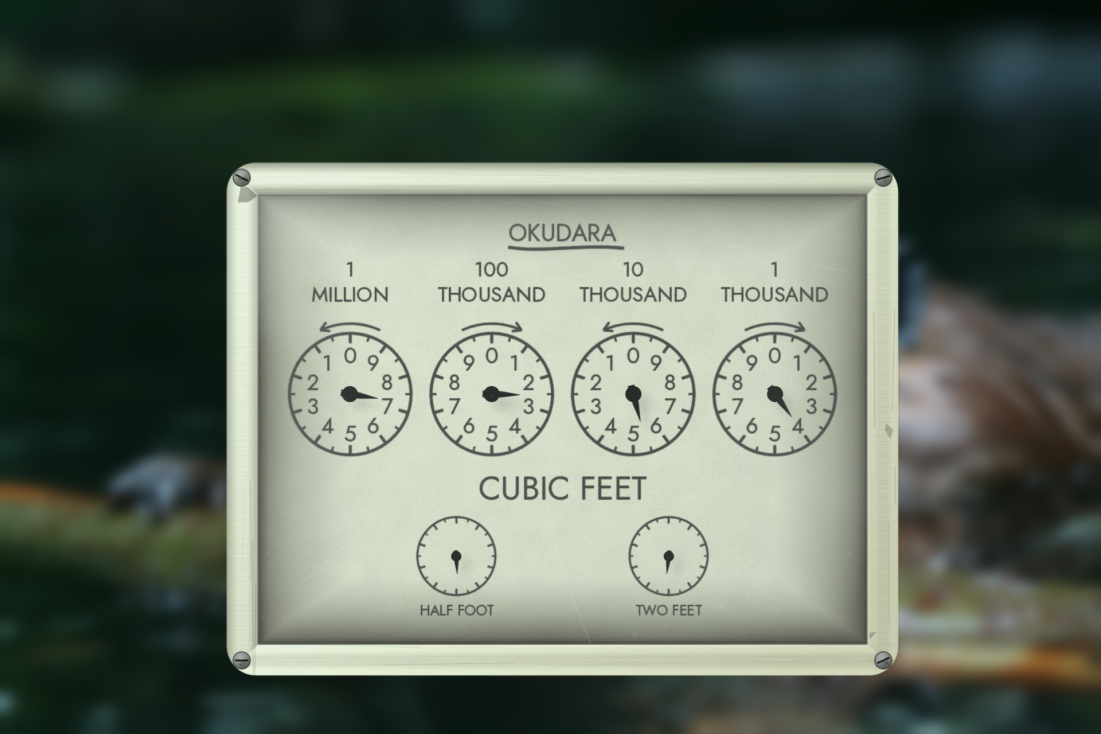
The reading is 725400; ft³
